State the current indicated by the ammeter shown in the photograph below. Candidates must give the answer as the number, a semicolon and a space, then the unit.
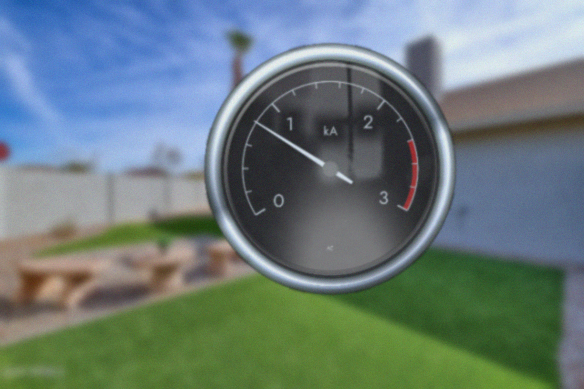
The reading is 0.8; kA
